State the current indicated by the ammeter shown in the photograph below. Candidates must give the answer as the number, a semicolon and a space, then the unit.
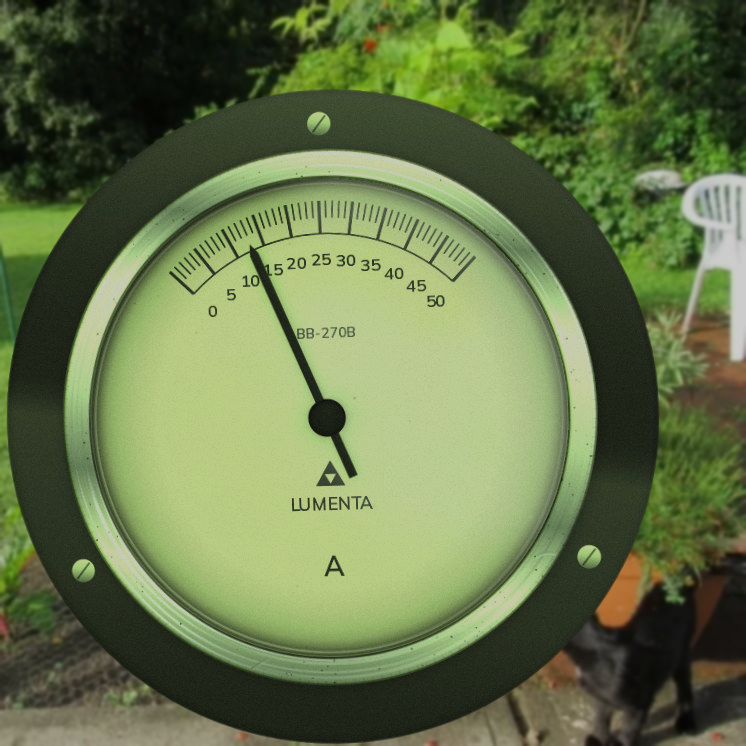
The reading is 13; A
